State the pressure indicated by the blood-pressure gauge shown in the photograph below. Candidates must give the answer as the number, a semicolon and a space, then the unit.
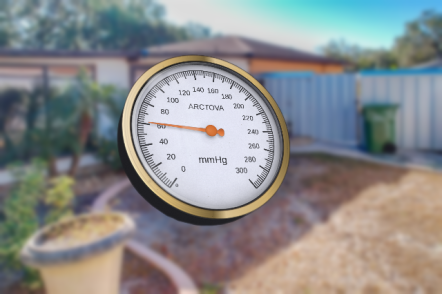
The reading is 60; mmHg
